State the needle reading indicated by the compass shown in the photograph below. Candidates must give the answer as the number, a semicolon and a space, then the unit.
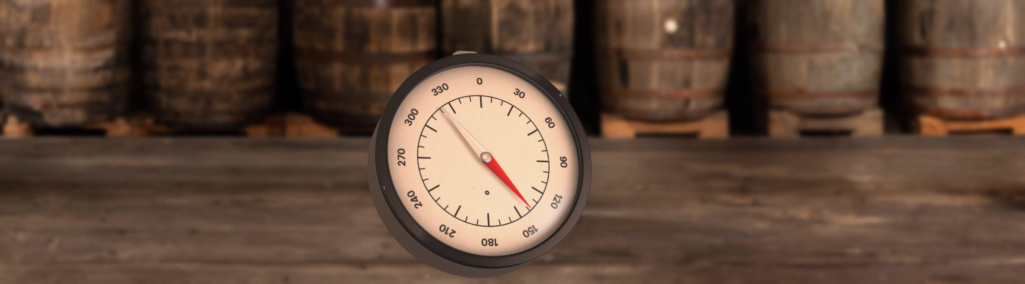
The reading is 140; °
